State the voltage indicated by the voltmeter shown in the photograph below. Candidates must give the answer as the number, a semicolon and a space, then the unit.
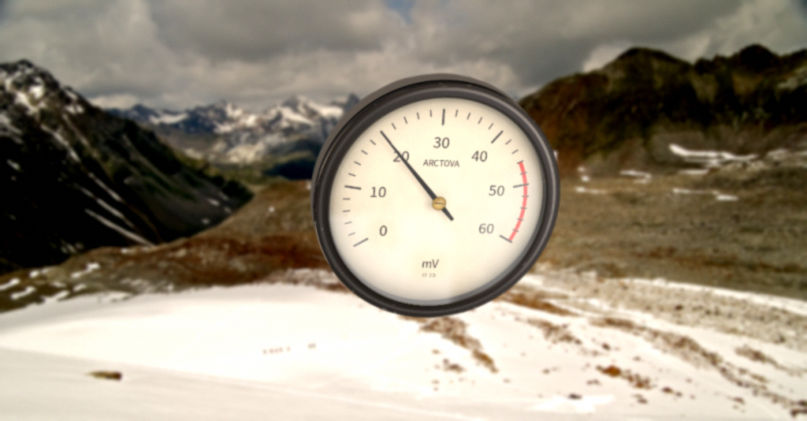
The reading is 20; mV
